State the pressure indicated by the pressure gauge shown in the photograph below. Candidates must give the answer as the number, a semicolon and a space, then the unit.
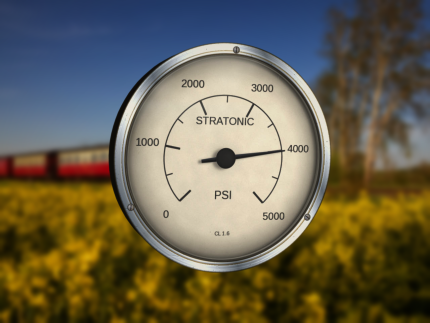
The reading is 4000; psi
